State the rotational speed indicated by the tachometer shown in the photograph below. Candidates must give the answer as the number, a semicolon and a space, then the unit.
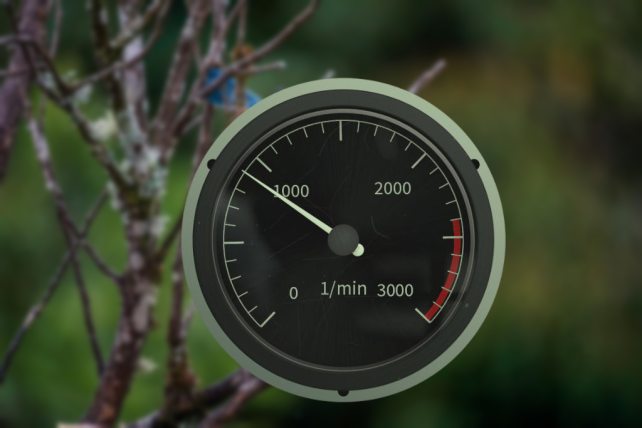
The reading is 900; rpm
